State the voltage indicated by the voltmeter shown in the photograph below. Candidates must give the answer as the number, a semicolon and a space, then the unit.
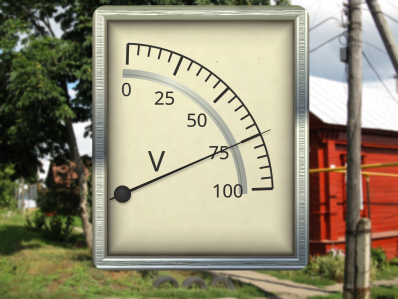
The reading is 75; V
